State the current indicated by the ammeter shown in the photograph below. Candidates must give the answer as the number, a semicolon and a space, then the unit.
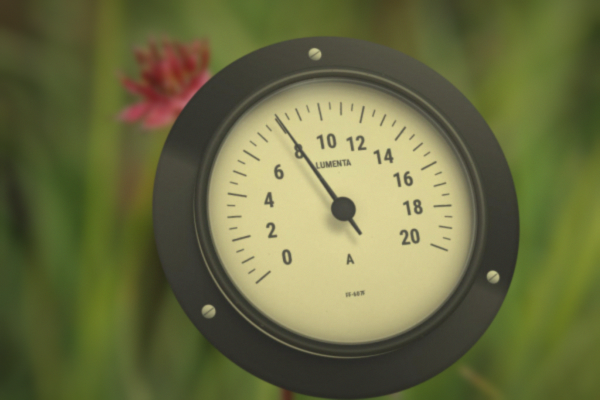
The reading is 8; A
